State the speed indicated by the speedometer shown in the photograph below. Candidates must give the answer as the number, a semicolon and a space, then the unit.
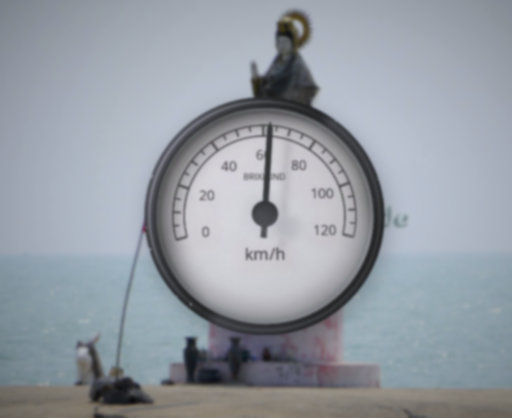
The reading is 62.5; km/h
